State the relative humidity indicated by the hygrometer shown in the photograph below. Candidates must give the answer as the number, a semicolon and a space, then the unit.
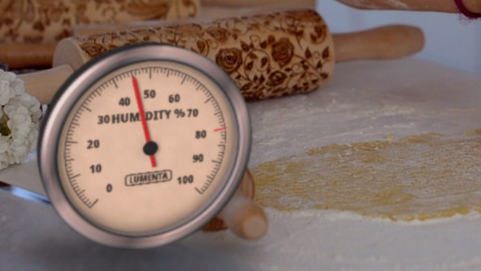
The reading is 45; %
